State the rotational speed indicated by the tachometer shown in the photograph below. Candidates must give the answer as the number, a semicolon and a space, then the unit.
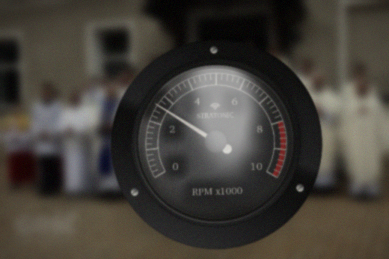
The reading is 2600; rpm
